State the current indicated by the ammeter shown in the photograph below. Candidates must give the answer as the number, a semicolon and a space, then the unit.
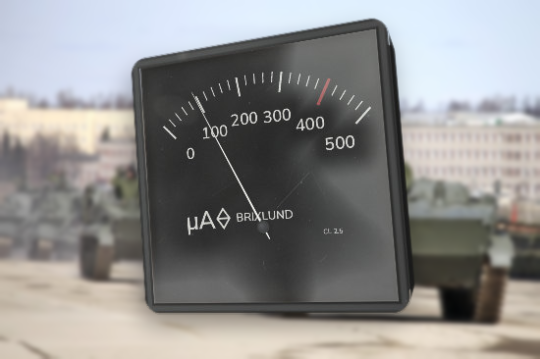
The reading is 100; µA
